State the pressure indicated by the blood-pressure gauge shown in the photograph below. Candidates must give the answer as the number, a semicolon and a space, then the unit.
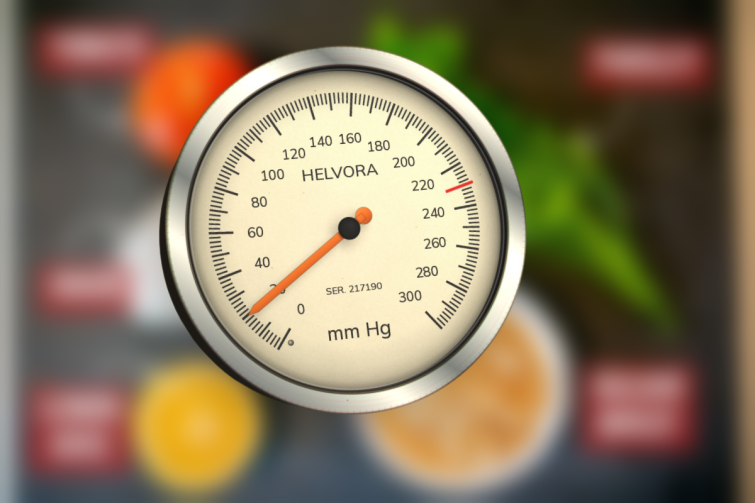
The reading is 20; mmHg
